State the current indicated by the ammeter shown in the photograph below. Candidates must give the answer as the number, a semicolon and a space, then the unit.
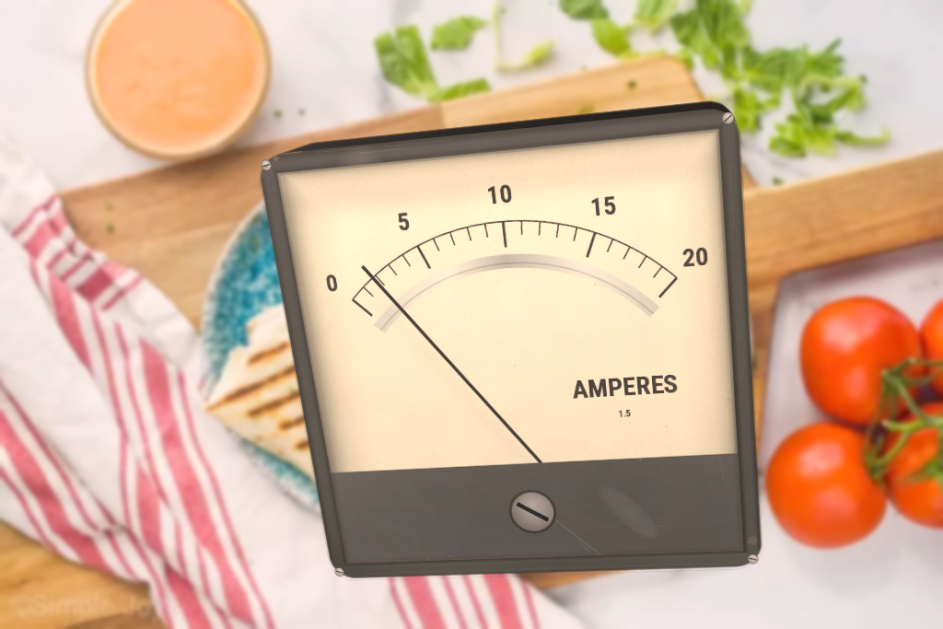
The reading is 2; A
